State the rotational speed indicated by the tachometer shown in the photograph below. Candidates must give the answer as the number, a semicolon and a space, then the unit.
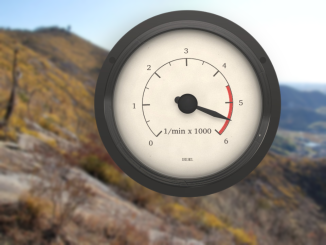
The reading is 5500; rpm
